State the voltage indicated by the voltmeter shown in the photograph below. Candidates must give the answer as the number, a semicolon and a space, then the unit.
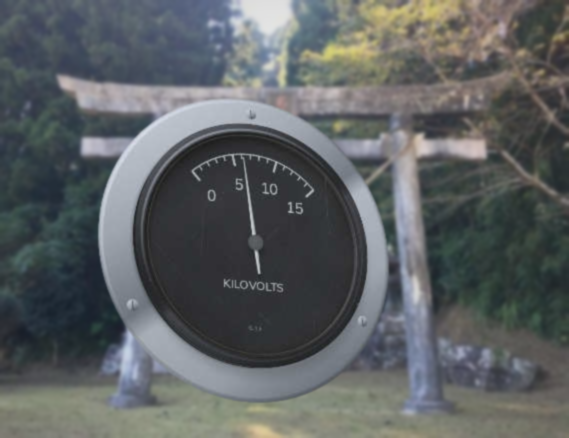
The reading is 6; kV
